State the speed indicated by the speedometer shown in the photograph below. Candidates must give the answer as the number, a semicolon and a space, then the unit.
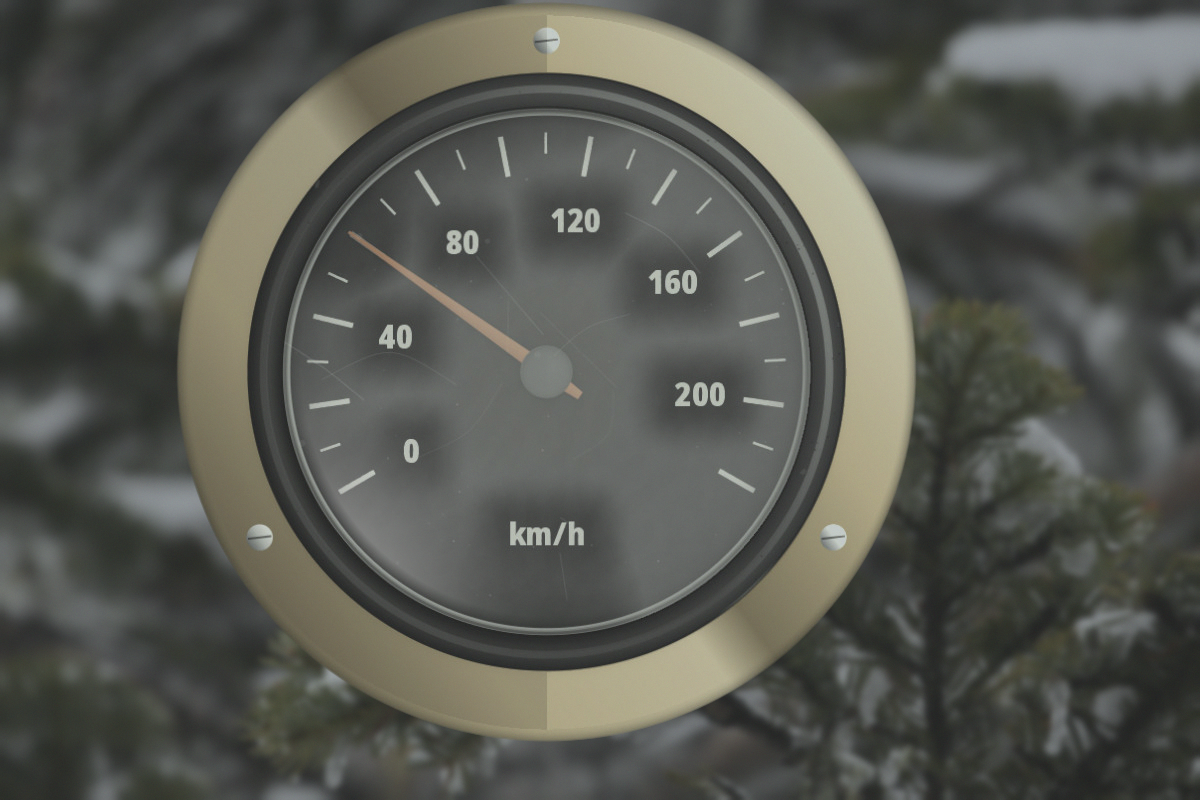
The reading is 60; km/h
